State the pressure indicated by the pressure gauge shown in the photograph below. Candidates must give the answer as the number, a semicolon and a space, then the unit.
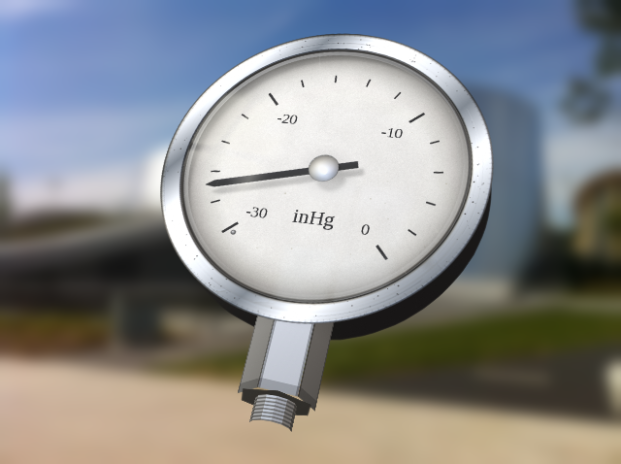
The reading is -27; inHg
